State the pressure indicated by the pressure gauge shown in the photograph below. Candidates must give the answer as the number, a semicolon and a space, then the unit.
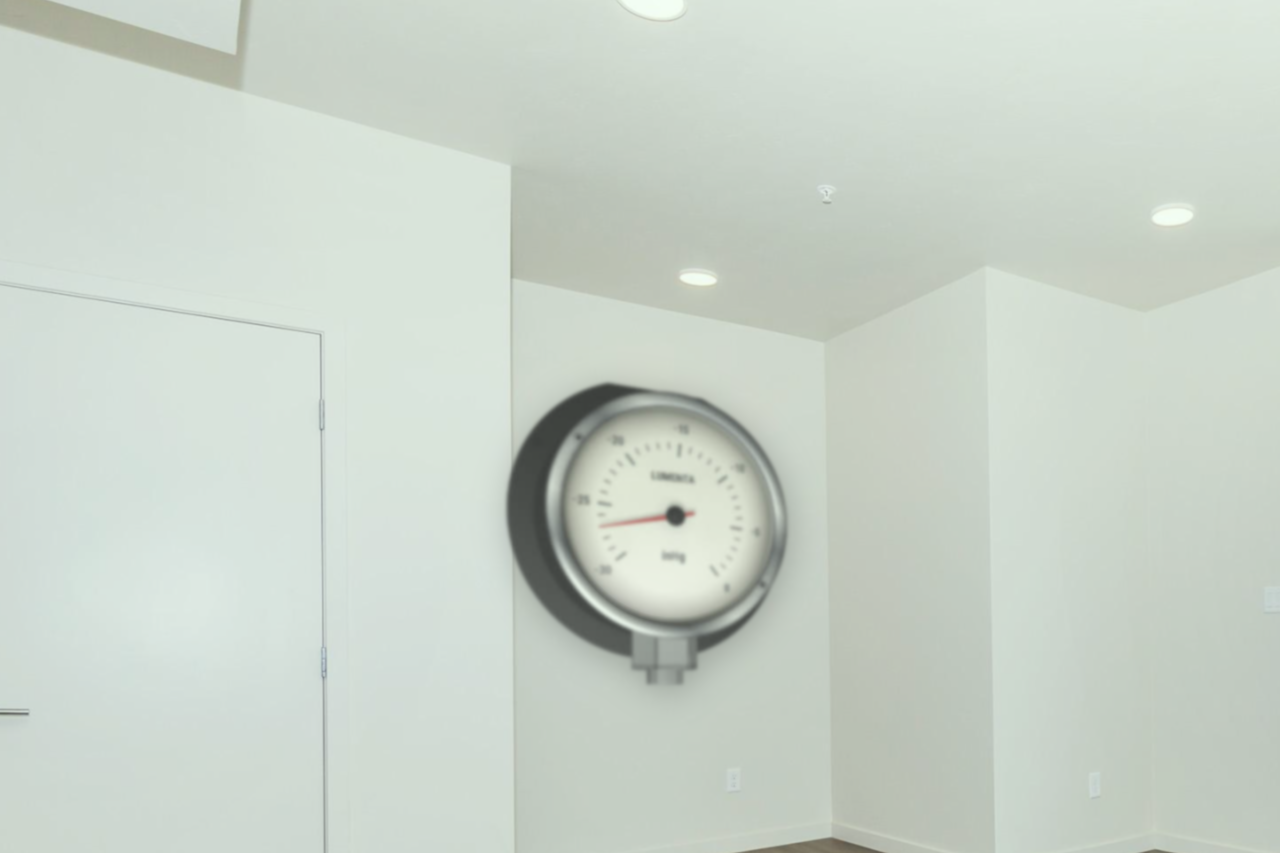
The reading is -27; inHg
